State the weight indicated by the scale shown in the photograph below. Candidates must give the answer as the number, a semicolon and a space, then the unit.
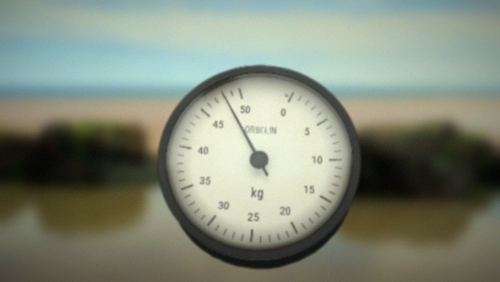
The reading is 48; kg
